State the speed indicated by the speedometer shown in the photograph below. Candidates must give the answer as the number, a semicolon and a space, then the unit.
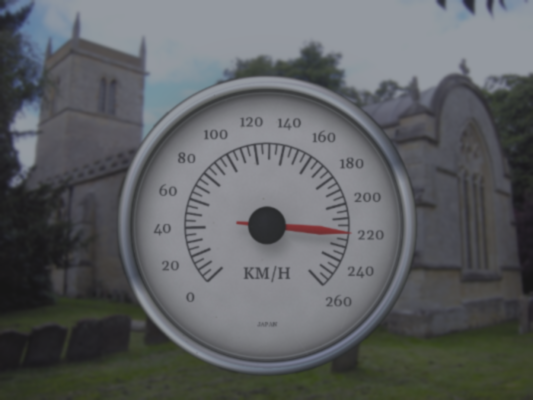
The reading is 220; km/h
